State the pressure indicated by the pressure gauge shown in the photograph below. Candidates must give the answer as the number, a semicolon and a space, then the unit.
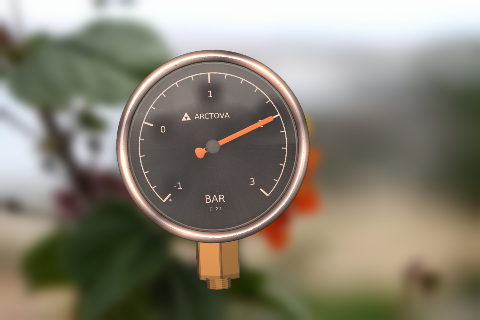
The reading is 2; bar
